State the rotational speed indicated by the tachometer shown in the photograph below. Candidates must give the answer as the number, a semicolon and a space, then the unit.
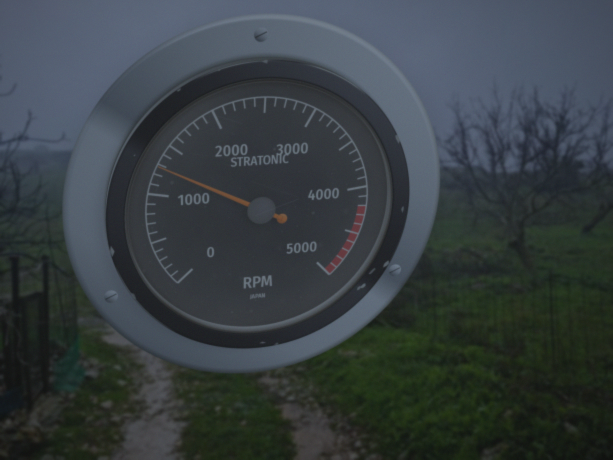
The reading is 1300; rpm
